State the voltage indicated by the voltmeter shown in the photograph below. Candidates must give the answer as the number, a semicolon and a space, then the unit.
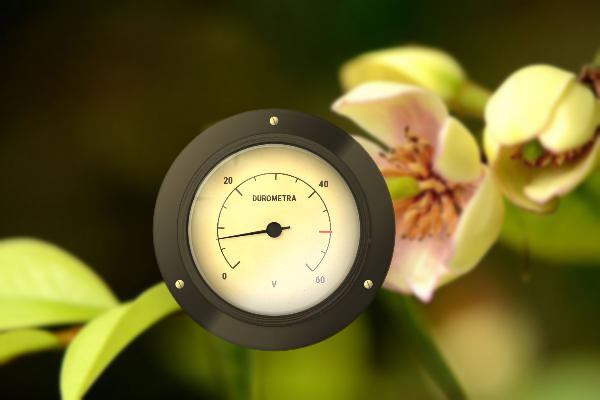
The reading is 7.5; V
